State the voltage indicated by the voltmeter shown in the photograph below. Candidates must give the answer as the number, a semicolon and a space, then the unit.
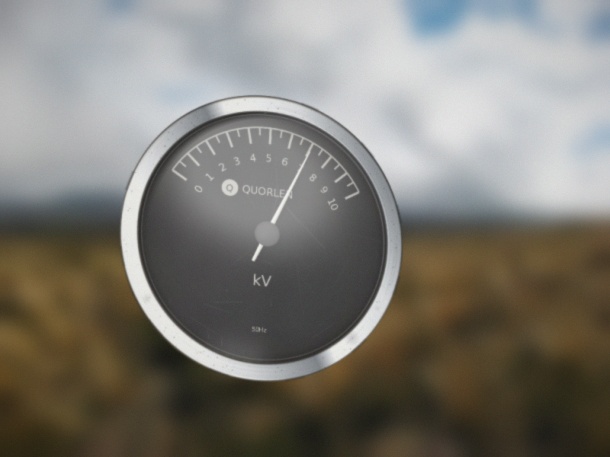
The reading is 7; kV
